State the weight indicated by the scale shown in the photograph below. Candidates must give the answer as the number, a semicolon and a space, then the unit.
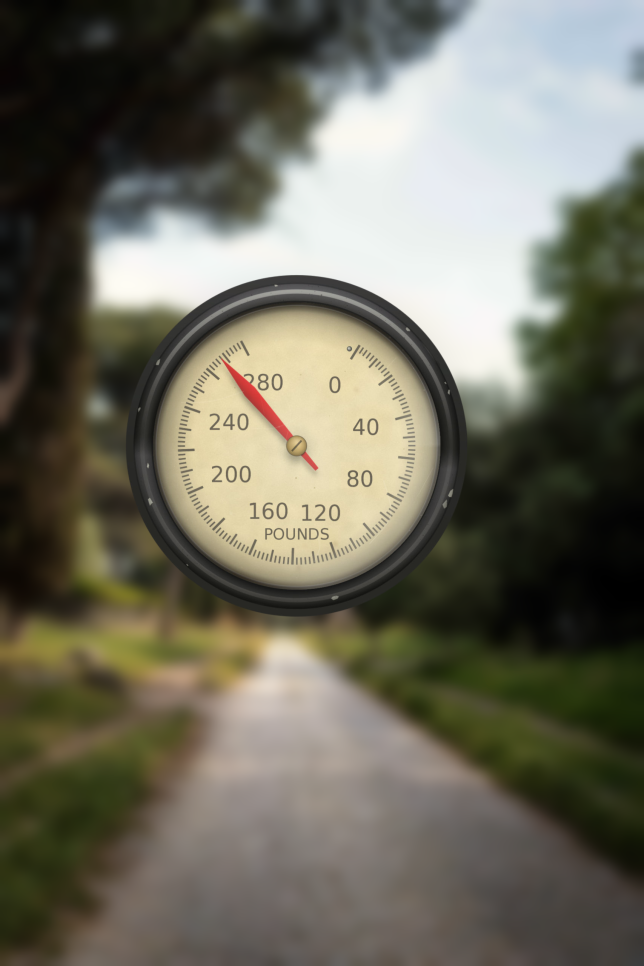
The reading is 268; lb
